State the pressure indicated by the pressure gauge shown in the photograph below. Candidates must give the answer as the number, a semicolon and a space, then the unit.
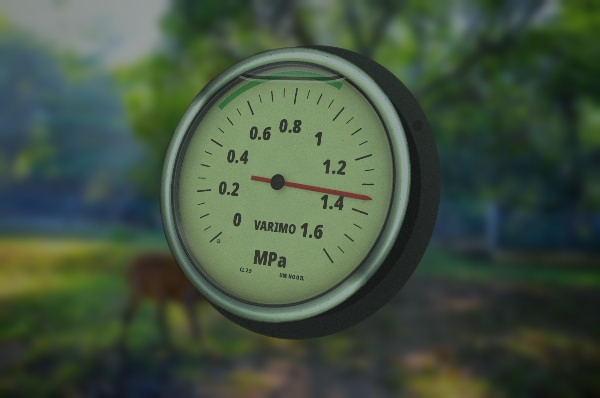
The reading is 1.35; MPa
